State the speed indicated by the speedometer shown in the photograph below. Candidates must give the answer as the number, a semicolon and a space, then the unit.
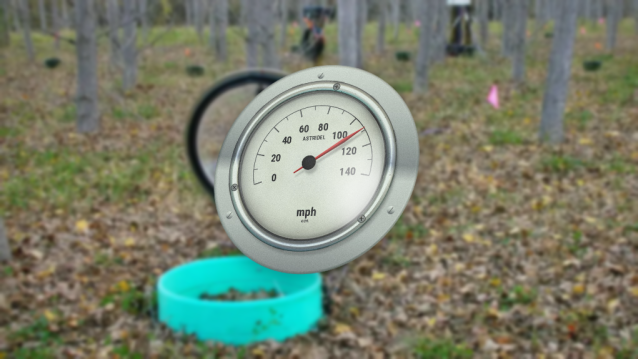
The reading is 110; mph
